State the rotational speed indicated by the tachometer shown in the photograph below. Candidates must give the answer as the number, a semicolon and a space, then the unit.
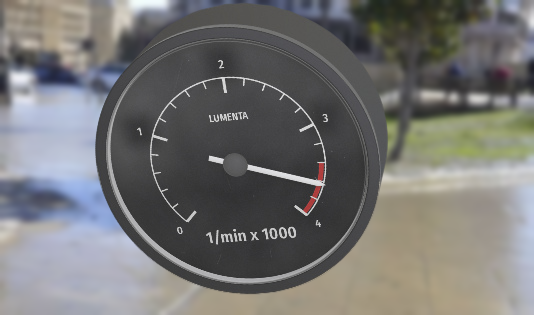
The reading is 3600; rpm
